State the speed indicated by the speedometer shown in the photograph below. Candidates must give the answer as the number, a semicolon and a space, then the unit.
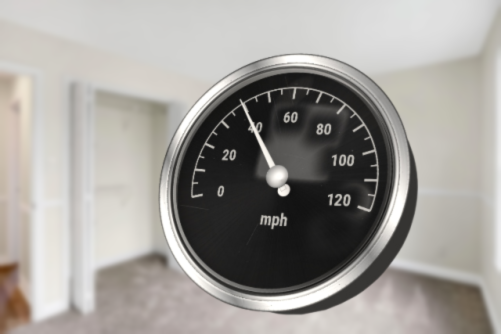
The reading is 40; mph
